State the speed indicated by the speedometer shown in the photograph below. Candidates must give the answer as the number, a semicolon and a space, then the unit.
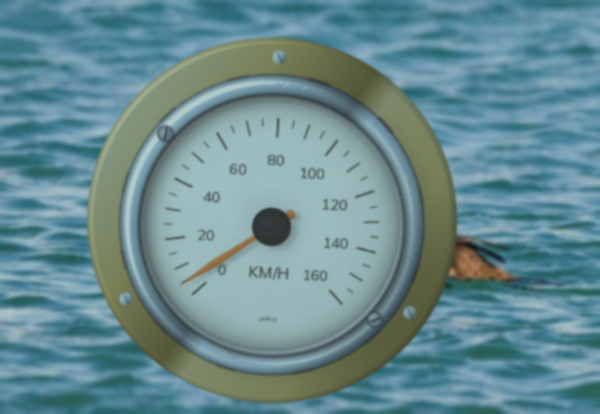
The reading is 5; km/h
